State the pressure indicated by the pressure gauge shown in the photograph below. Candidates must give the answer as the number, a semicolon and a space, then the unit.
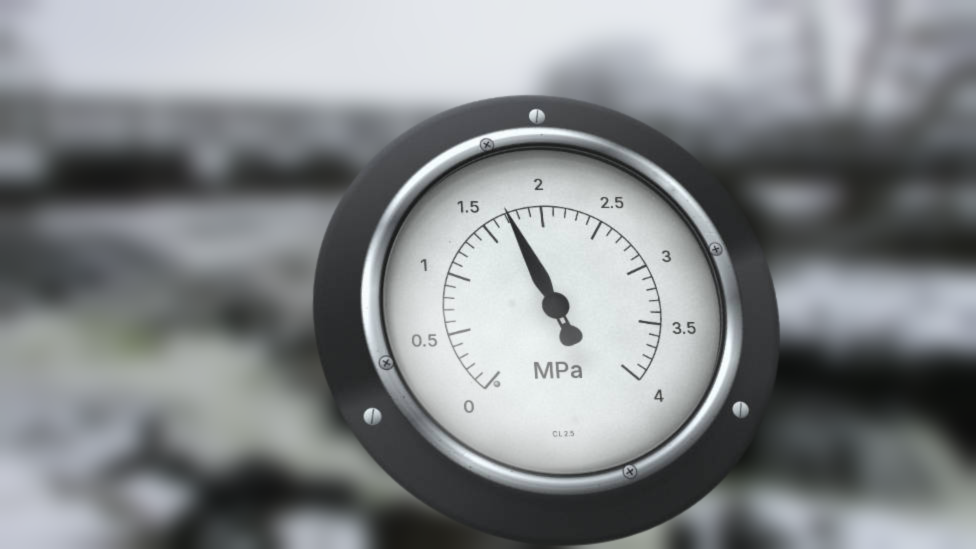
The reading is 1.7; MPa
